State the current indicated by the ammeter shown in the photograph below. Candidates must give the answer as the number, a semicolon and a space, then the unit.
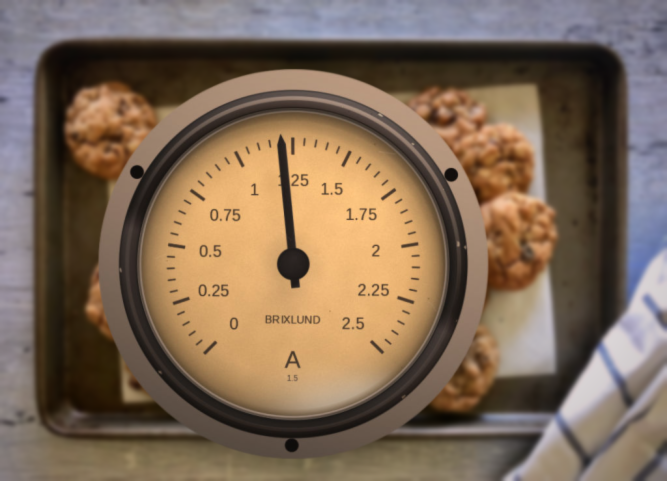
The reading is 1.2; A
